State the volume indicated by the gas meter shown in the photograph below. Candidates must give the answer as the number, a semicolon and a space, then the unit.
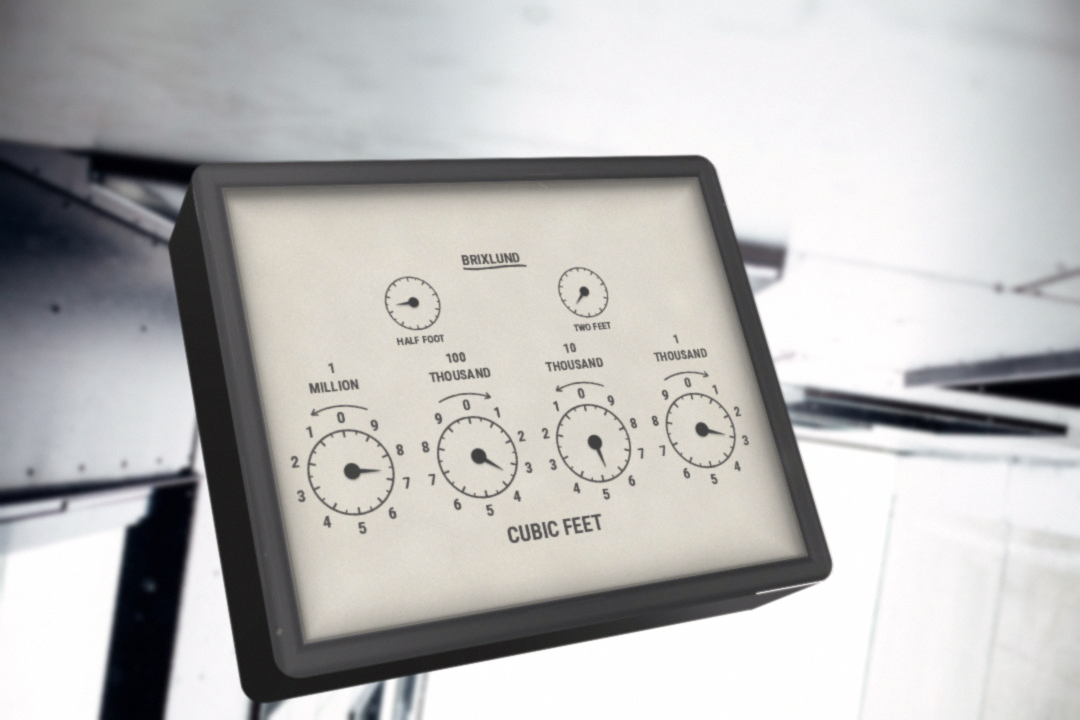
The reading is 735300; ft³
